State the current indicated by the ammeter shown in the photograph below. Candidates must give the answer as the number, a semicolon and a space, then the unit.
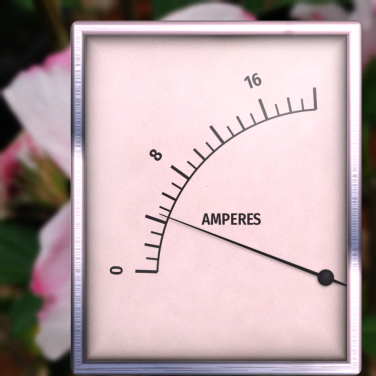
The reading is 4.5; A
